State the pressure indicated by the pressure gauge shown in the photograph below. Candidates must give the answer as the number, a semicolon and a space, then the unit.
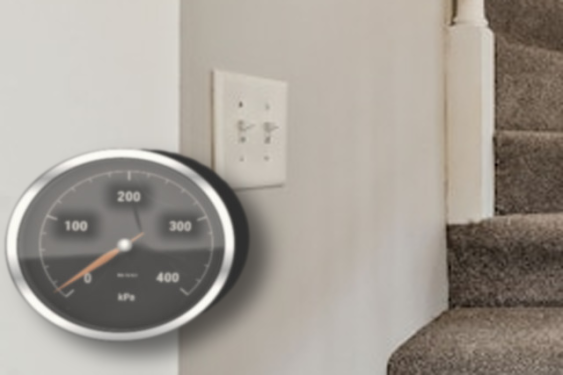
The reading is 10; kPa
